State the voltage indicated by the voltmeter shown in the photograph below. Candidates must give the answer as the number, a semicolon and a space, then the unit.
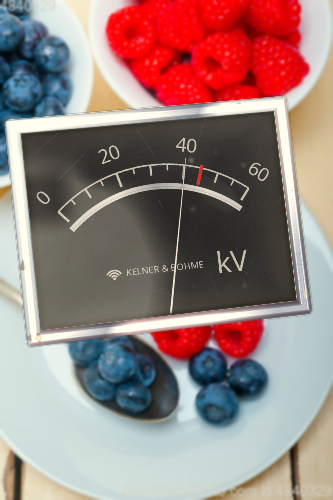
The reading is 40; kV
